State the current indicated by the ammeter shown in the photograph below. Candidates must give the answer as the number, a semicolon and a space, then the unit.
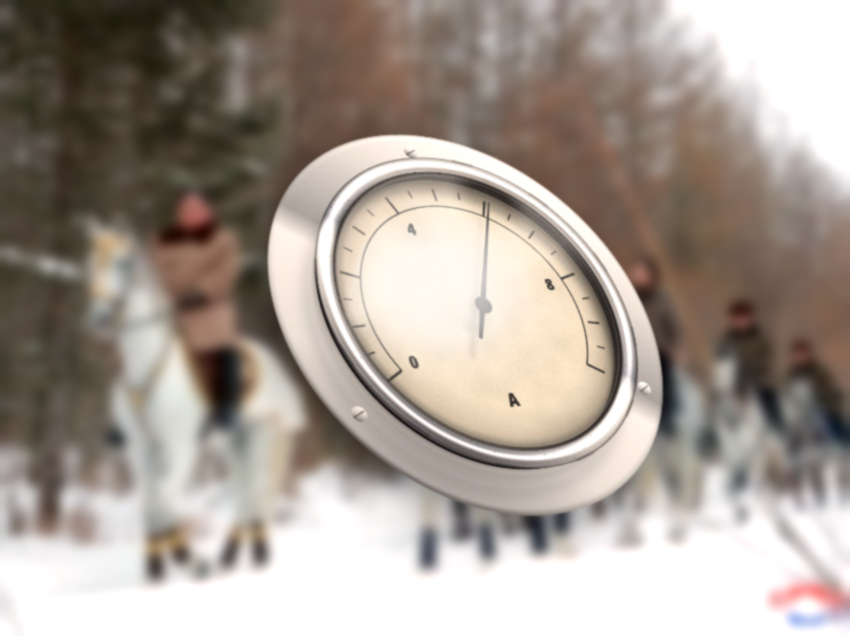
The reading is 6; A
